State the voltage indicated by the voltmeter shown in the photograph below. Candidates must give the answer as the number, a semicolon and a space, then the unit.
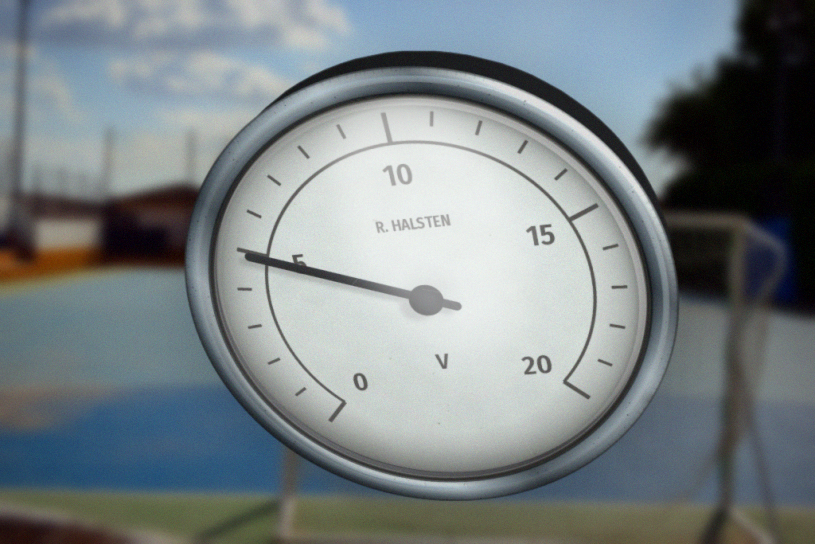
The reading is 5; V
